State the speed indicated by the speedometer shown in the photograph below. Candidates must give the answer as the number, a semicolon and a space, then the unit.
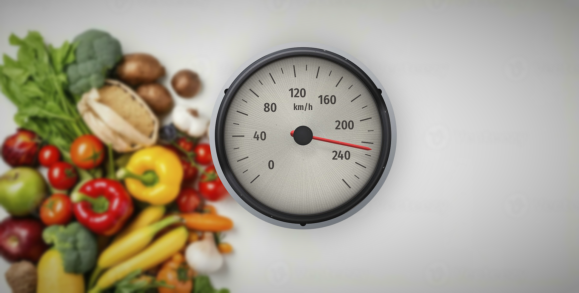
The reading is 225; km/h
